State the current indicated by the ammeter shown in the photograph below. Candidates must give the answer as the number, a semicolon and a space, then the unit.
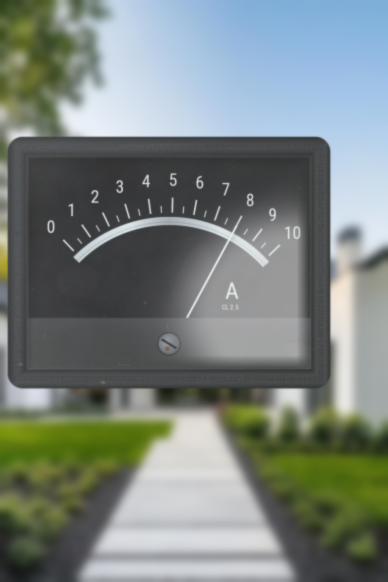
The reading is 8; A
